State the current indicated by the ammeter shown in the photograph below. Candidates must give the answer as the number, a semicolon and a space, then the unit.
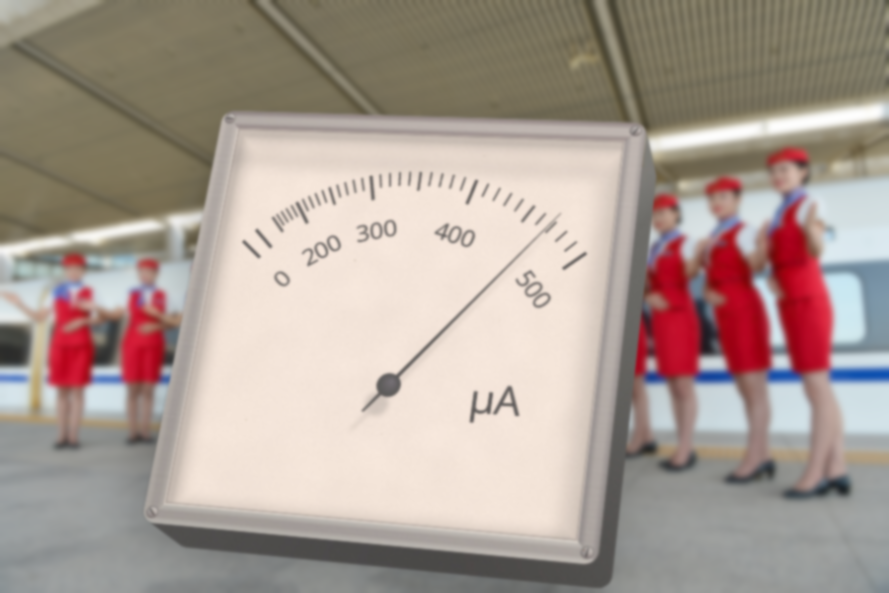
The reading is 470; µA
